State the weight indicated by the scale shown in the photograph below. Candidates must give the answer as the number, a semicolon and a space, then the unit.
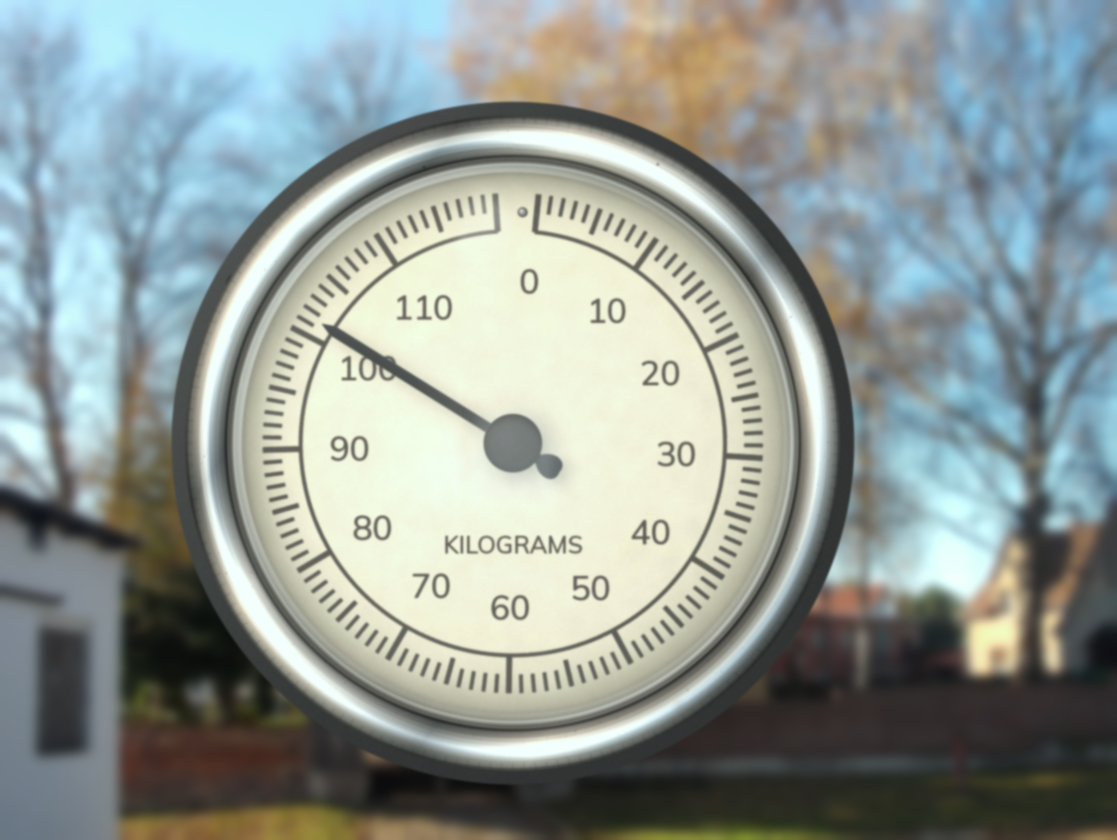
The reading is 101.5; kg
